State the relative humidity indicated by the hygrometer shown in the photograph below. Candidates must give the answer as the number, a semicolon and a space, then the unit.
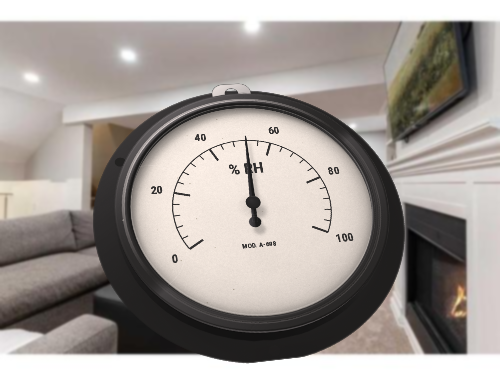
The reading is 52; %
